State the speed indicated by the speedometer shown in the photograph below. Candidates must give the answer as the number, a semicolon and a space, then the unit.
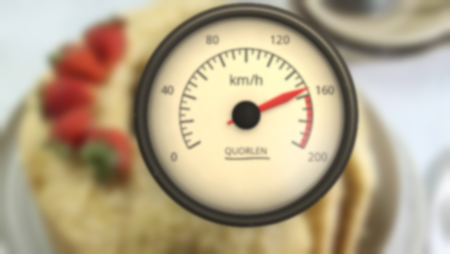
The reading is 155; km/h
